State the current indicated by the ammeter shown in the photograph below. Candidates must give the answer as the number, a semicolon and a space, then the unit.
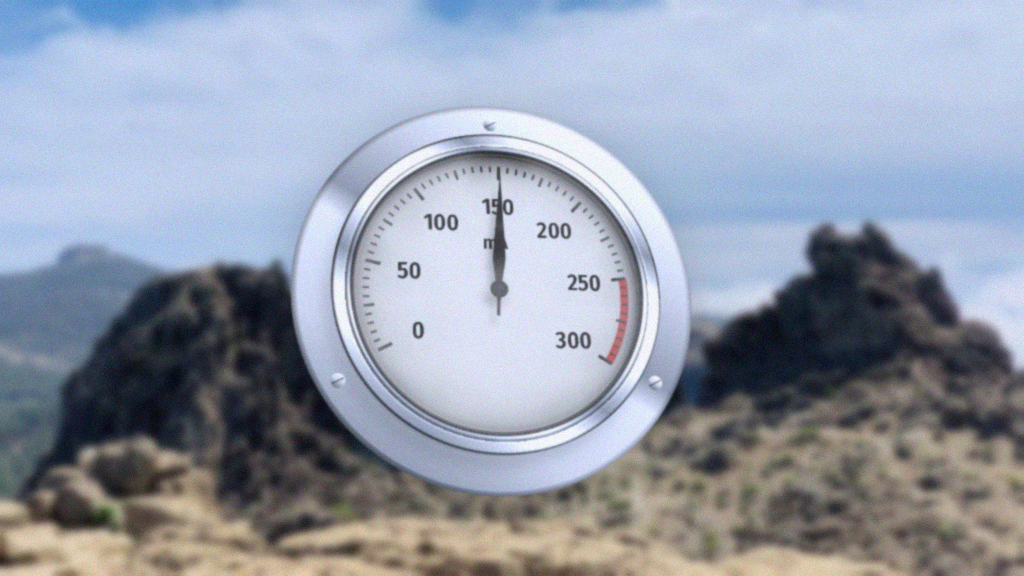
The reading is 150; mA
